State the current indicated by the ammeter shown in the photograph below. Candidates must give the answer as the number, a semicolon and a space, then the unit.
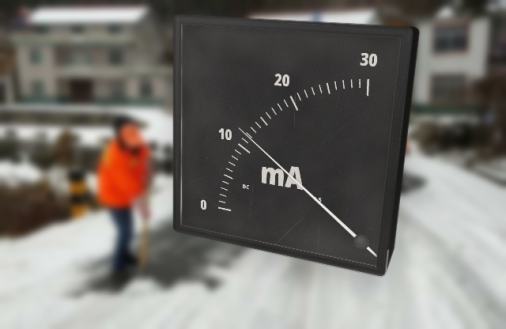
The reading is 12; mA
